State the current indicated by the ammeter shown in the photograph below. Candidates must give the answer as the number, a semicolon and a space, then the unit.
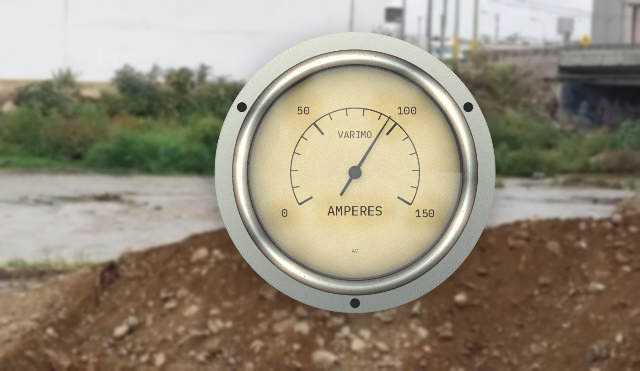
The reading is 95; A
